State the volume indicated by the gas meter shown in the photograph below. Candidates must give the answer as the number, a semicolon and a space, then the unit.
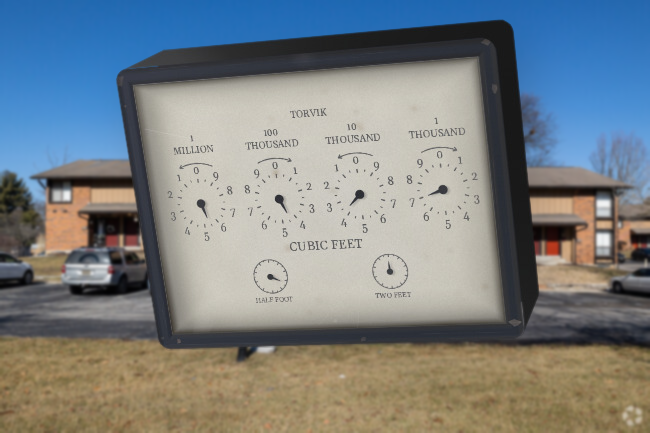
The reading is 543700; ft³
